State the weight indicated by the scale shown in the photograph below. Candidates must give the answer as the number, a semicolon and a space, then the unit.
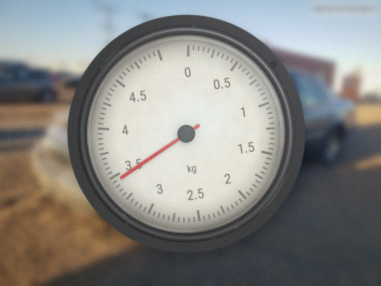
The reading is 3.45; kg
